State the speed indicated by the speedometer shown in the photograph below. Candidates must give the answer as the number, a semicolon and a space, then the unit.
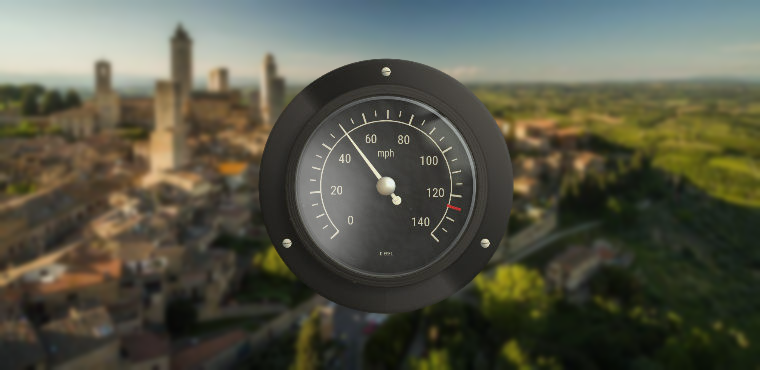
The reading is 50; mph
